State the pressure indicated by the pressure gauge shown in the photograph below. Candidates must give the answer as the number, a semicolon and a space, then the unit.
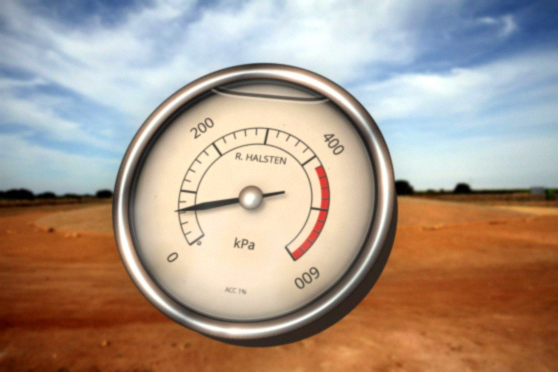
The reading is 60; kPa
